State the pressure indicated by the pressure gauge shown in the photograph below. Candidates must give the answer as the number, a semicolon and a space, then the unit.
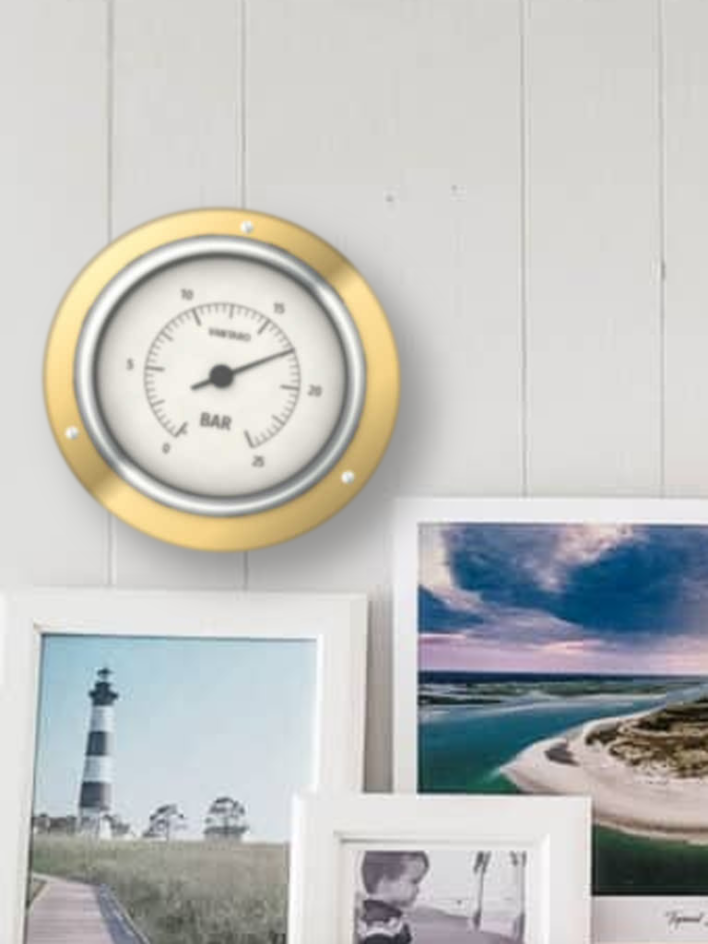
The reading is 17.5; bar
